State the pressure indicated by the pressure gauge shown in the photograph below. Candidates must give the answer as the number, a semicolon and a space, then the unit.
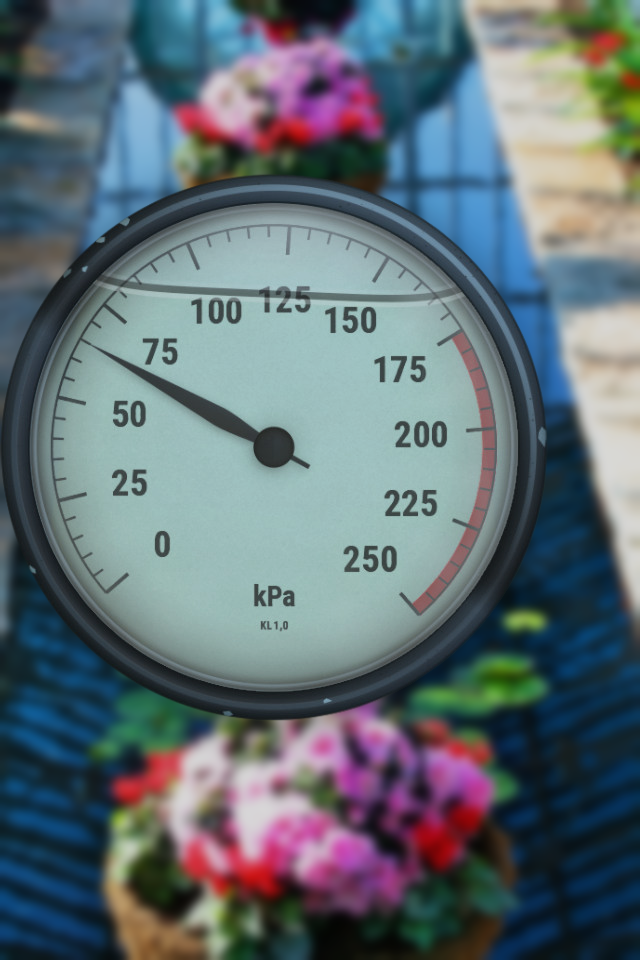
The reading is 65; kPa
